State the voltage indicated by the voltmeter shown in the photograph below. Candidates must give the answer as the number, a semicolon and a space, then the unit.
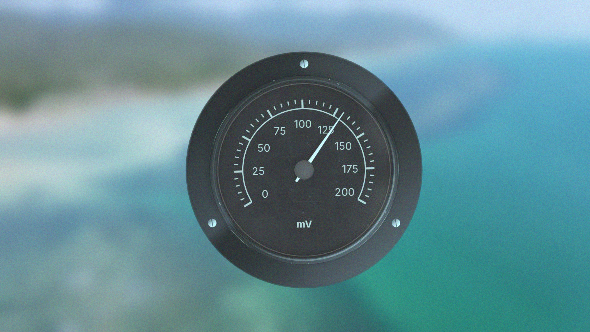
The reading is 130; mV
